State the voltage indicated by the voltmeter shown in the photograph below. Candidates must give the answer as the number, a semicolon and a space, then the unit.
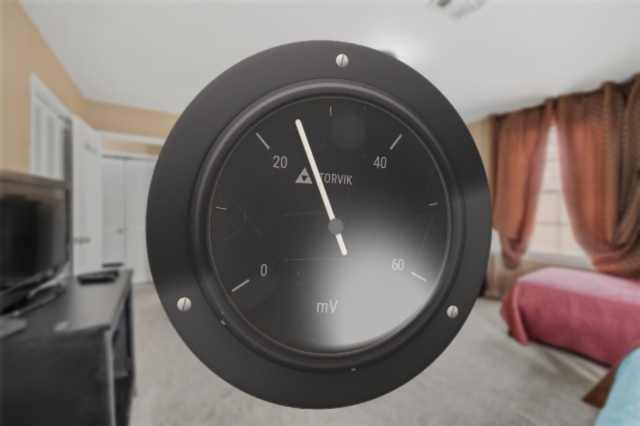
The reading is 25; mV
